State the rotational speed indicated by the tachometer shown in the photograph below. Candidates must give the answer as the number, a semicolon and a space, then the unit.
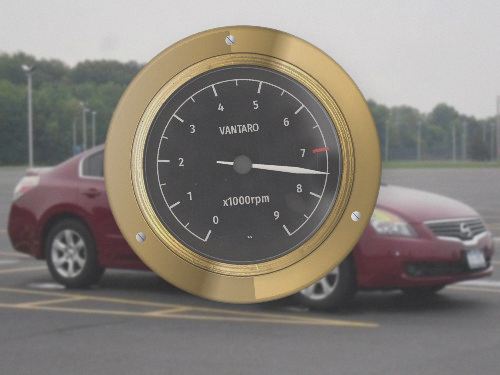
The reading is 7500; rpm
